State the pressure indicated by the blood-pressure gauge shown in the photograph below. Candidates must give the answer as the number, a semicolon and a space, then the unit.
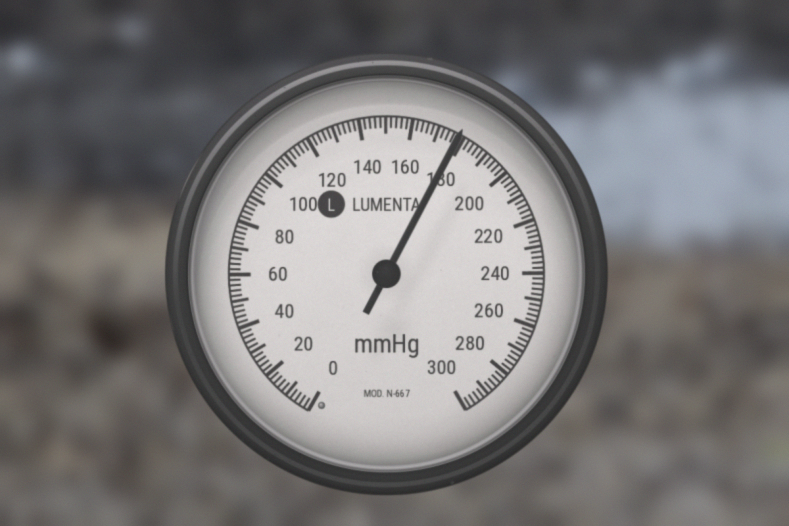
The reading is 178; mmHg
